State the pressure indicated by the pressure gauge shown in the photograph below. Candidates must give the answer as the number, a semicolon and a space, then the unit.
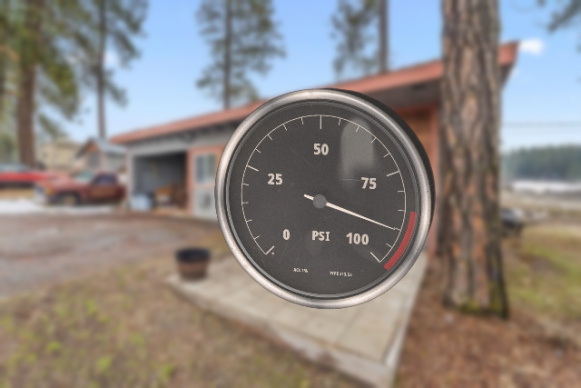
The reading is 90; psi
